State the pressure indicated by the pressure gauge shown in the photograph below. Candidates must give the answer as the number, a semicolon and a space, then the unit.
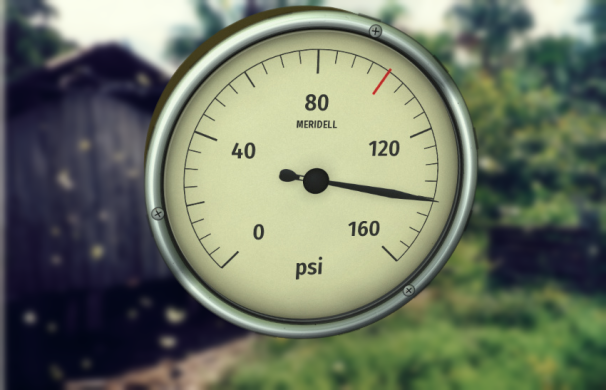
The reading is 140; psi
